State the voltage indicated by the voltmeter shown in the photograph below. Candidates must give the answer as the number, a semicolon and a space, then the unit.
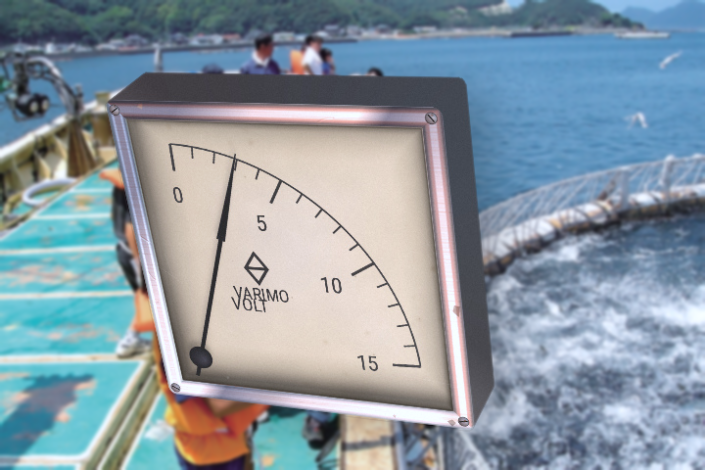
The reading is 3; V
